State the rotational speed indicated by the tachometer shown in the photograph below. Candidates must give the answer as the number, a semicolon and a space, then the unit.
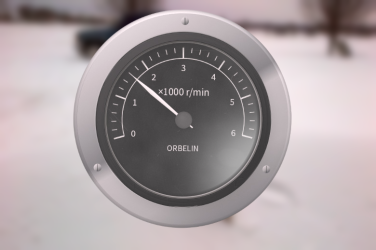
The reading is 1600; rpm
